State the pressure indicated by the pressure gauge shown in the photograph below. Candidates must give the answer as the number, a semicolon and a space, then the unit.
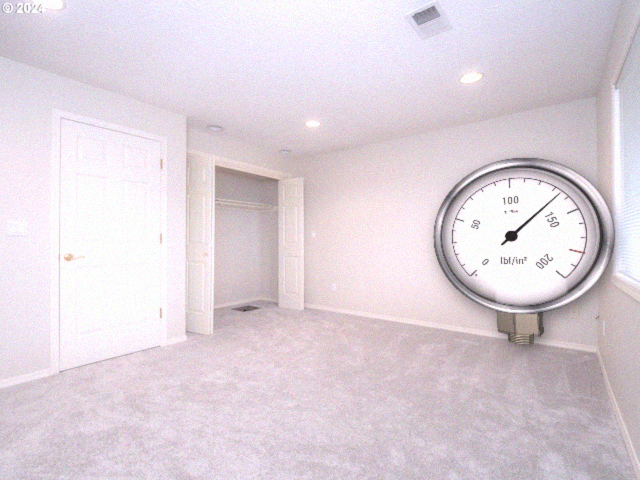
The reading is 135; psi
